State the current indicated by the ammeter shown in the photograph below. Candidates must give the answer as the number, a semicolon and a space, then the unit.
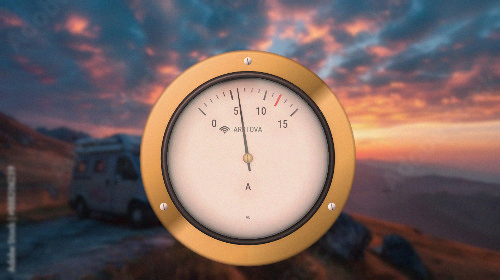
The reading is 6; A
